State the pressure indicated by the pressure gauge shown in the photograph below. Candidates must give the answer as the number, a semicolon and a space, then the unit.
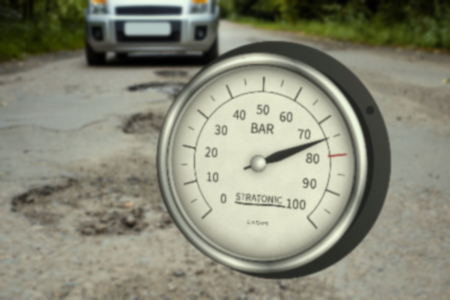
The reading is 75; bar
